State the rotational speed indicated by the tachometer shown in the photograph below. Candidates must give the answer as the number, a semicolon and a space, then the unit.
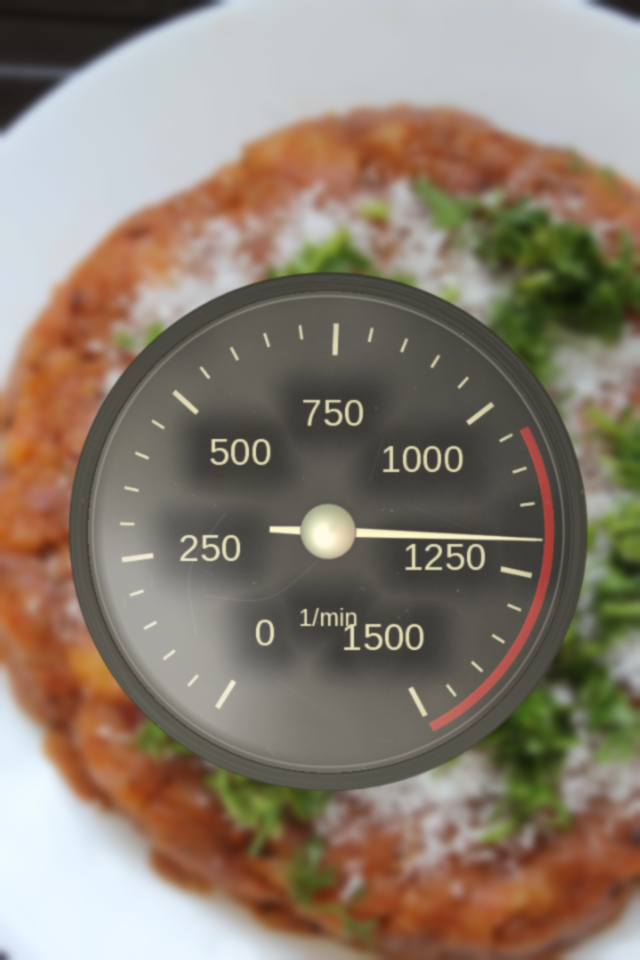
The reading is 1200; rpm
